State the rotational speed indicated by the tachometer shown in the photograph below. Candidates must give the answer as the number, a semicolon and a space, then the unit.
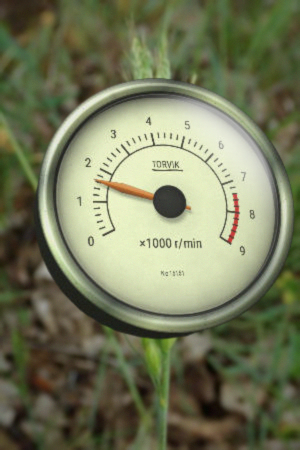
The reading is 1600; rpm
